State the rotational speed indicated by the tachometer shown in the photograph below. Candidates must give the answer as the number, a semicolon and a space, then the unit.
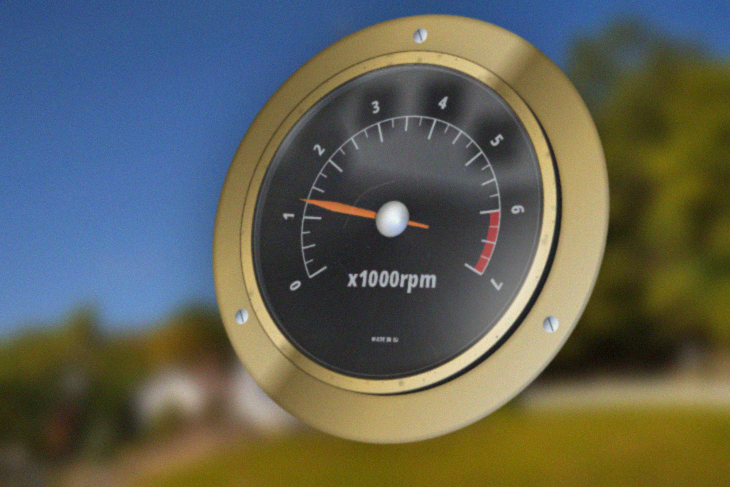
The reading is 1250; rpm
